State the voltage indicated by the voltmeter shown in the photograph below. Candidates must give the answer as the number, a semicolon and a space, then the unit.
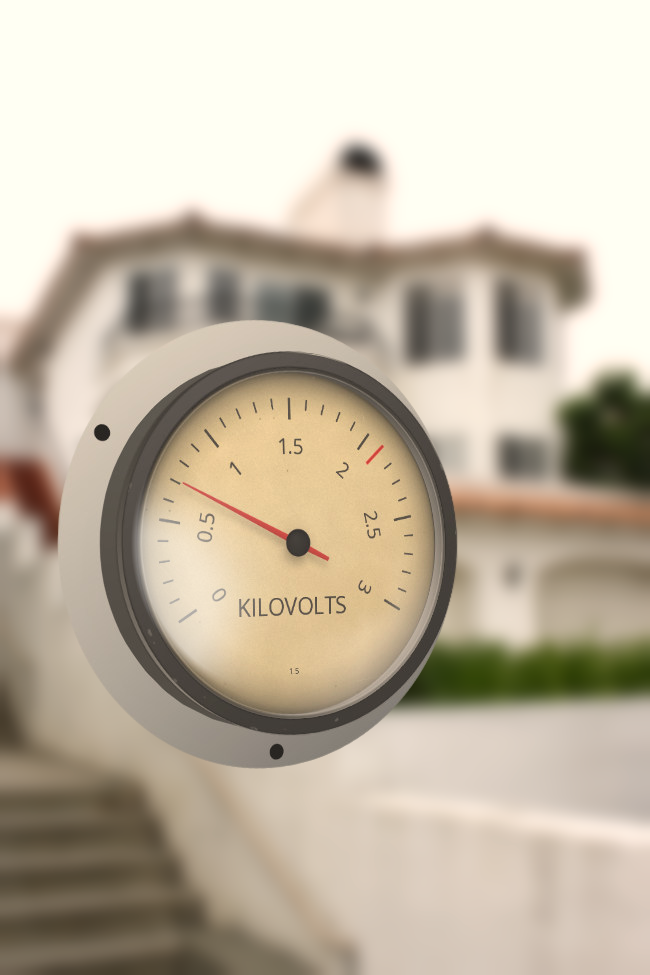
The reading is 0.7; kV
